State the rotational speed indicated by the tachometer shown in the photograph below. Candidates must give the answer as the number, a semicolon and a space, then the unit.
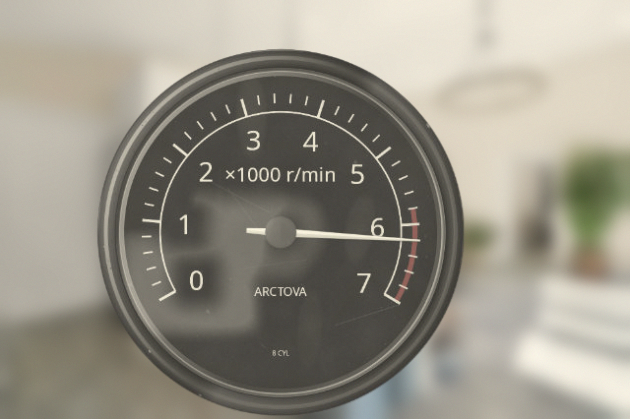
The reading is 6200; rpm
